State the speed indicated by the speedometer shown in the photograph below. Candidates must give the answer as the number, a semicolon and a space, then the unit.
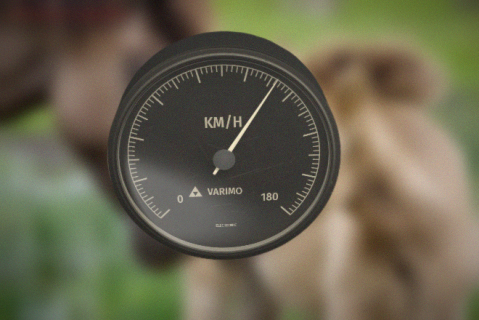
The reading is 112; km/h
